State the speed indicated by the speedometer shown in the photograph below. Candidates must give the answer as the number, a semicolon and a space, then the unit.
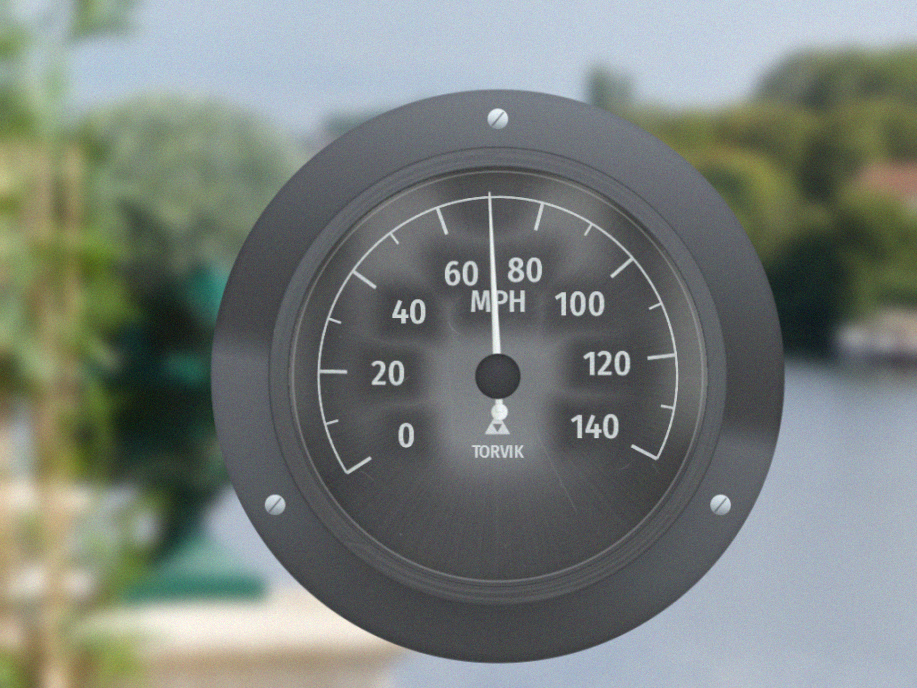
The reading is 70; mph
